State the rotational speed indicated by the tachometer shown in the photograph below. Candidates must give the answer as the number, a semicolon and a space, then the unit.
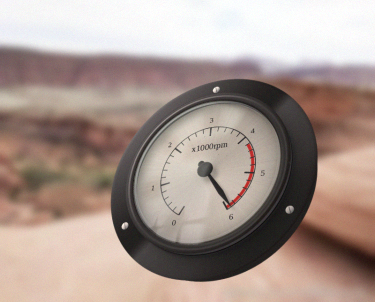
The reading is 5900; rpm
